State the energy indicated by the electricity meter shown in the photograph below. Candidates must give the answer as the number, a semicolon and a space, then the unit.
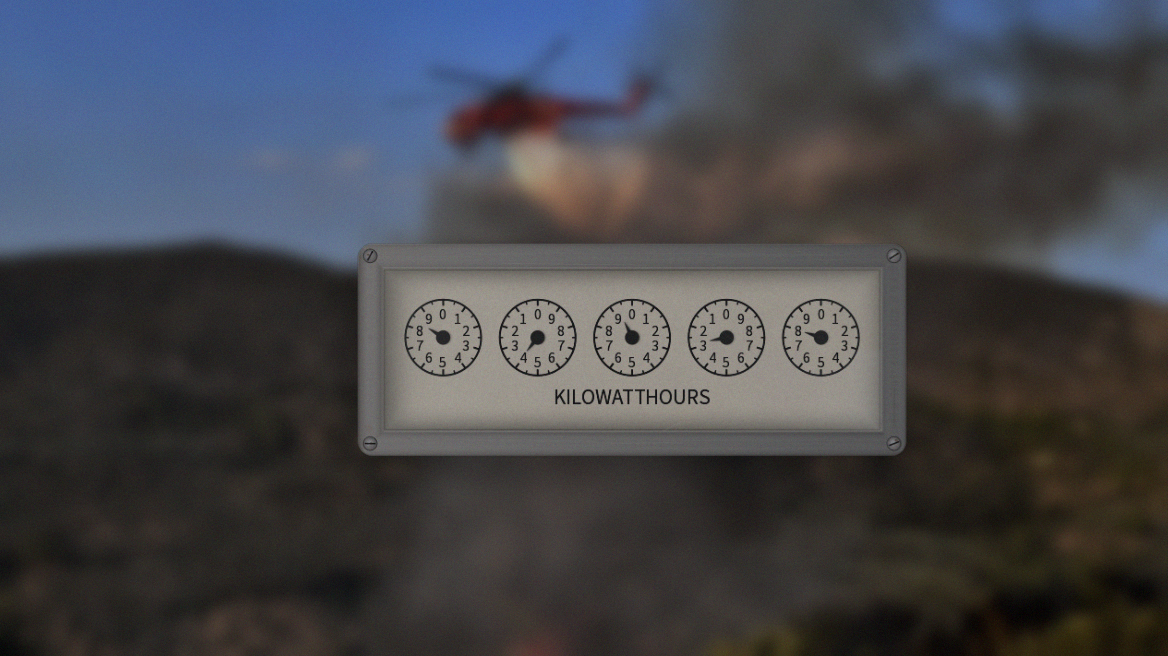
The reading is 83928; kWh
